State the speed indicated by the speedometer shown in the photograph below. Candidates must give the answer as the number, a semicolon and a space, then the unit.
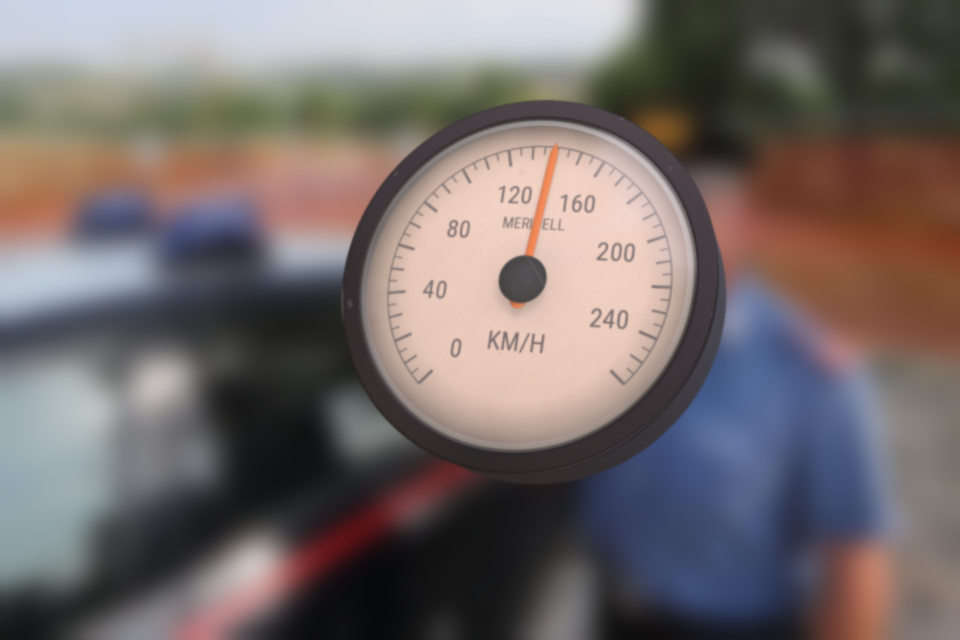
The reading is 140; km/h
